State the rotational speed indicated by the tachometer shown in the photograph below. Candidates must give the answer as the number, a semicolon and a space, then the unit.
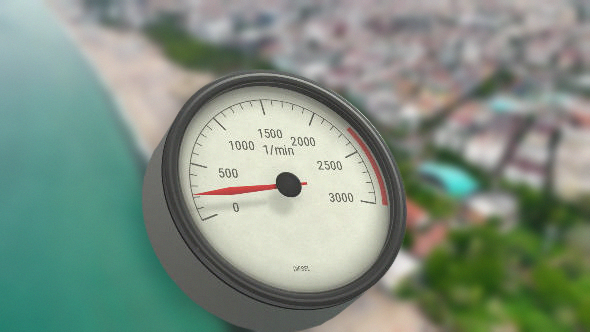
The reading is 200; rpm
